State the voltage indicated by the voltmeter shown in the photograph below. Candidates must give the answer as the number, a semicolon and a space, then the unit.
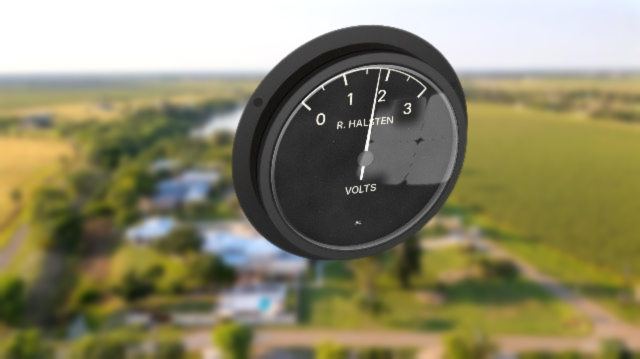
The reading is 1.75; V
